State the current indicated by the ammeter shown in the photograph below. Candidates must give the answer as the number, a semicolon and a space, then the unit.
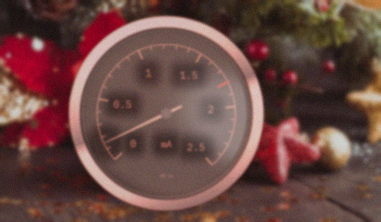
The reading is 0.15; mA
